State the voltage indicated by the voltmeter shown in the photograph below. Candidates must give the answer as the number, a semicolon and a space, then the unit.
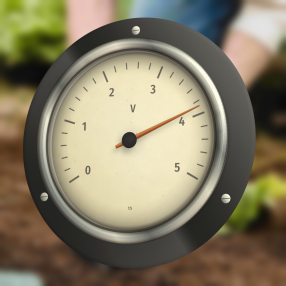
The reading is 3.9; V
